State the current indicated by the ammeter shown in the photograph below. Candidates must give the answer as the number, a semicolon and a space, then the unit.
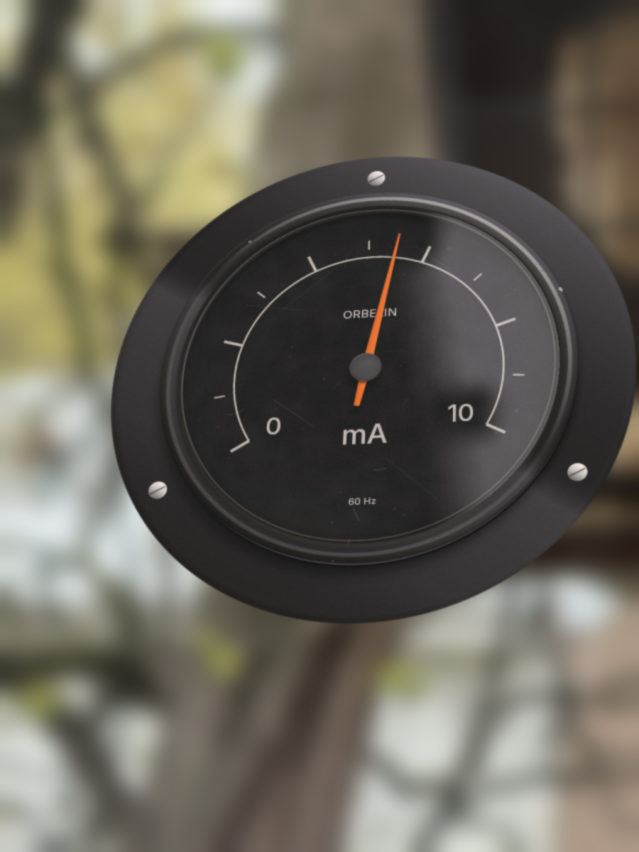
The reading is 5.5; mA
